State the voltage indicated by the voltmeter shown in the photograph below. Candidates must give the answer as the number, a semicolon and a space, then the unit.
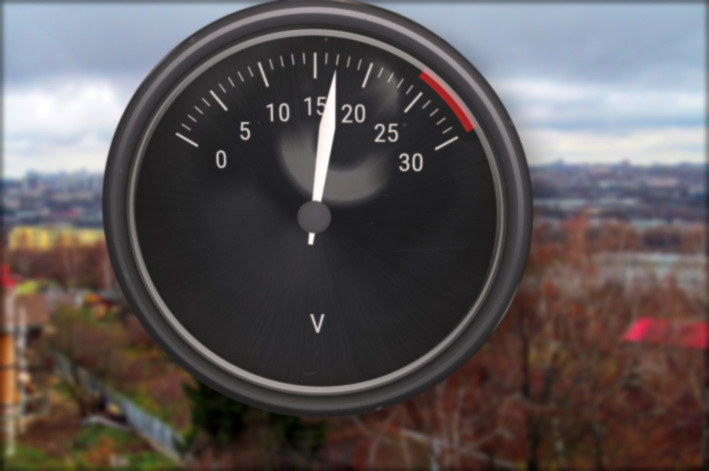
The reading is 17; V
